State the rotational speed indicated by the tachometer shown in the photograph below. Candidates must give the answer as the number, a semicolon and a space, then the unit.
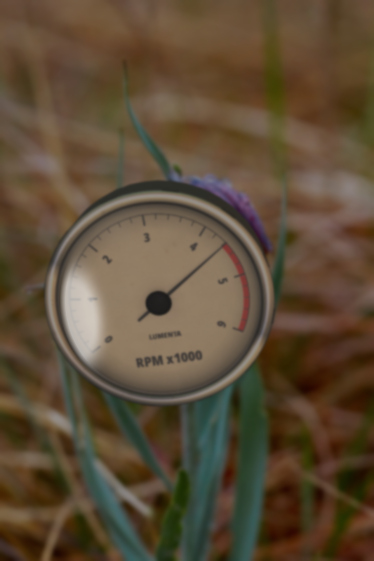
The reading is 4400; rpm
